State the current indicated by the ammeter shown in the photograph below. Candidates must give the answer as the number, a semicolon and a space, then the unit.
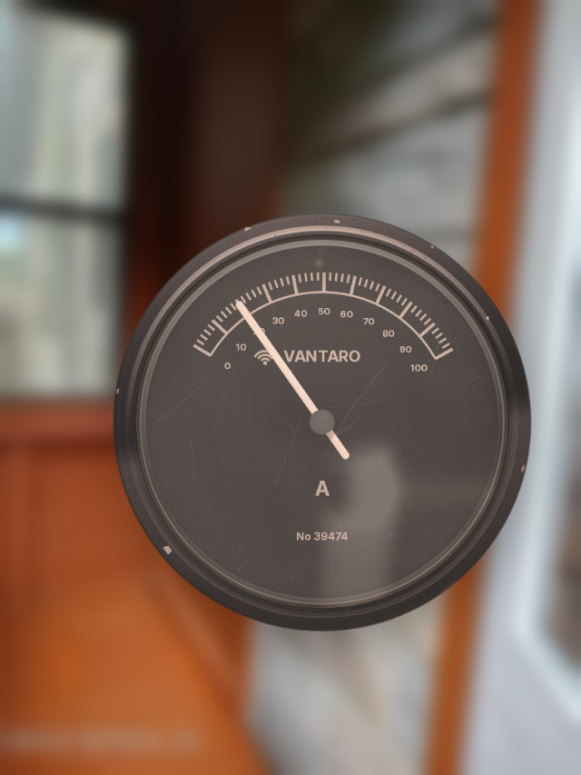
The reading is 20; A
